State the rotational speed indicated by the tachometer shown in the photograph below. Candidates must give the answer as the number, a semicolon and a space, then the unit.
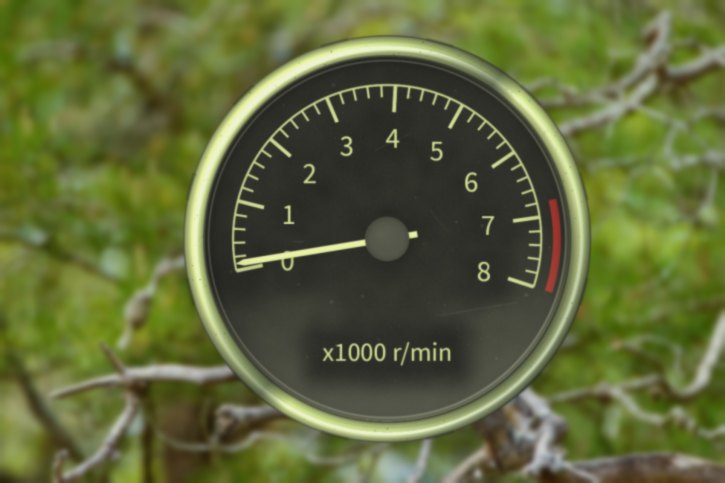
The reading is 100; rpm
